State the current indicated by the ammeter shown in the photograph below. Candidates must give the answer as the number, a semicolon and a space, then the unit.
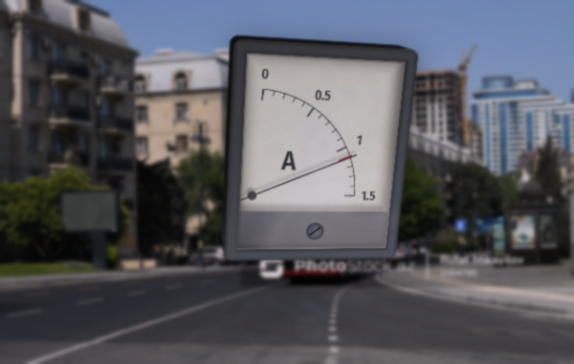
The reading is 1.1; A
